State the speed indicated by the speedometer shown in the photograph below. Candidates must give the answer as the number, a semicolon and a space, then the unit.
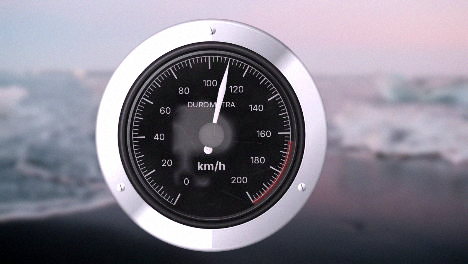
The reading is 110; km/h
